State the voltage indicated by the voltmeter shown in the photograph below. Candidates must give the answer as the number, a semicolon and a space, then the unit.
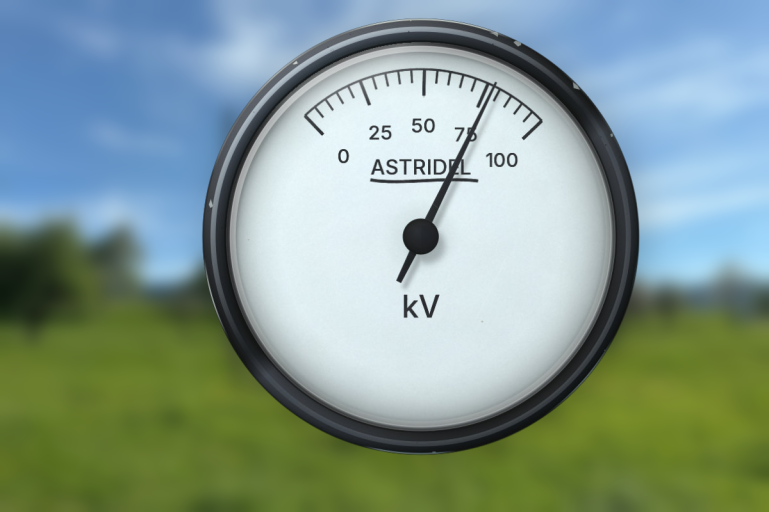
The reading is 77.5; kV
